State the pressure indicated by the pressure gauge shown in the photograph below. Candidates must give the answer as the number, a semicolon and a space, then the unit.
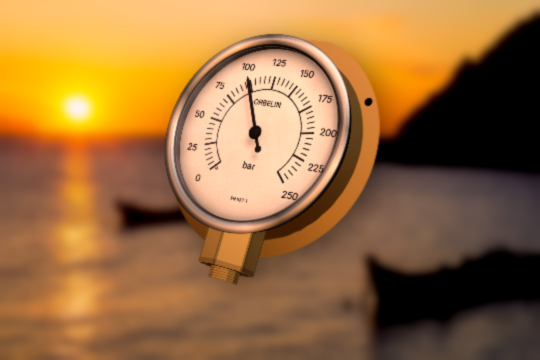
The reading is 100; bar
